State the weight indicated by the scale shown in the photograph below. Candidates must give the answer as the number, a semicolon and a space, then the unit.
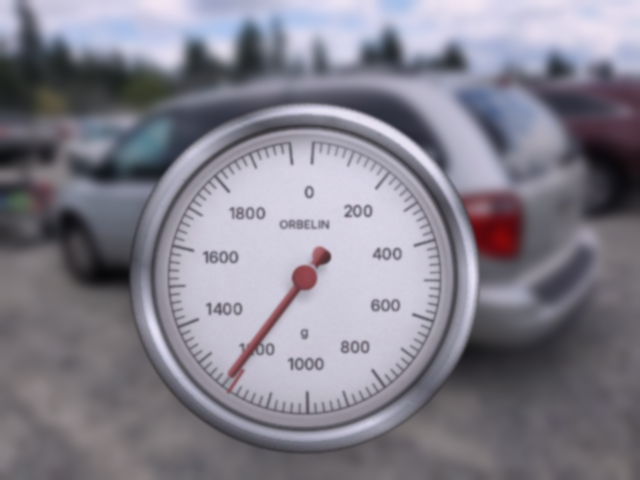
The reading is 1220; g
